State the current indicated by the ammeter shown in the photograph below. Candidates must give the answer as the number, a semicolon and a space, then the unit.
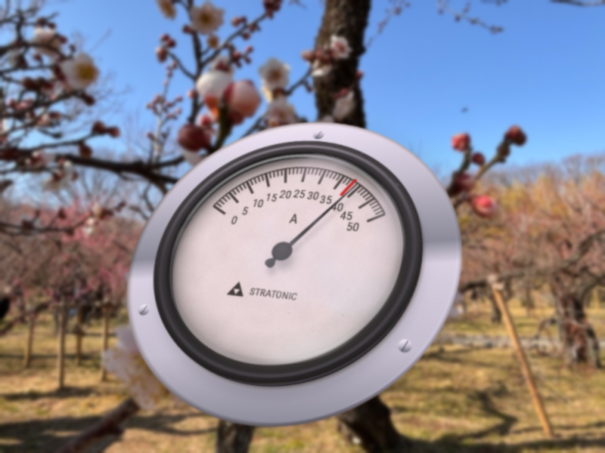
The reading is 40; A
